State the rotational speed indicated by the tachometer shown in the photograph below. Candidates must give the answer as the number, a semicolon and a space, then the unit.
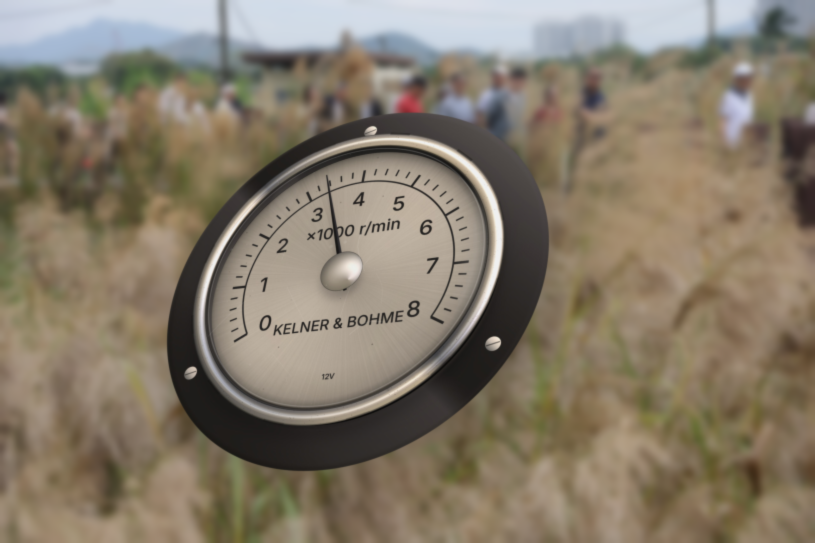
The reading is 3400; rpm
